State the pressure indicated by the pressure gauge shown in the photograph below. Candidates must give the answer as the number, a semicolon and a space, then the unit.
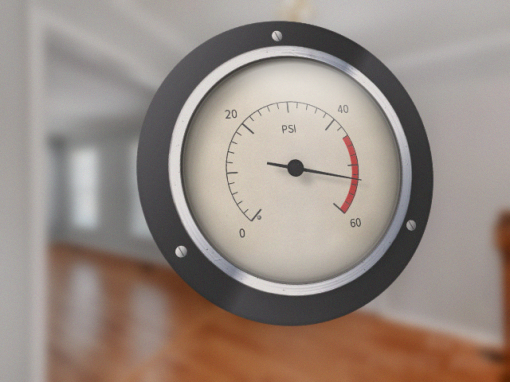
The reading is 53; psi
